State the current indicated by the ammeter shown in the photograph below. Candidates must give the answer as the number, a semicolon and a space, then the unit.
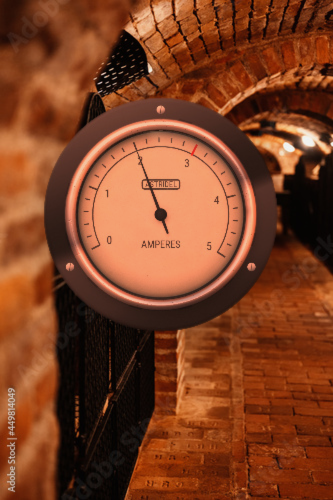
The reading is 2; A
